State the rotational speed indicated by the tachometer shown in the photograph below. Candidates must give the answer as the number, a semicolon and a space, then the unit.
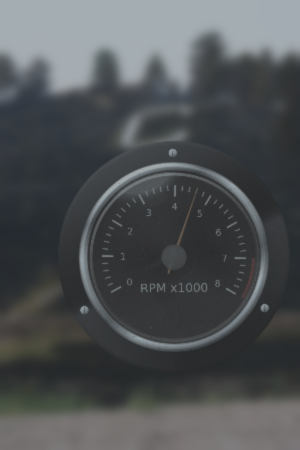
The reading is 4600; rpm
